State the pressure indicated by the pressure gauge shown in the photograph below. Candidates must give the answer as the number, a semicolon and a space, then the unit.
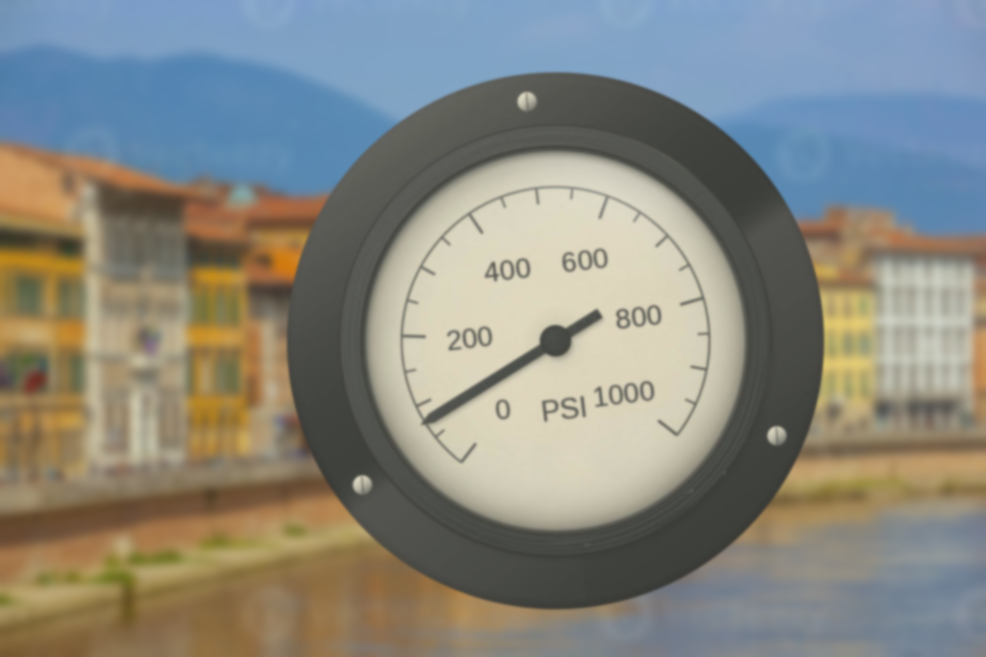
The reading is 75; psi
